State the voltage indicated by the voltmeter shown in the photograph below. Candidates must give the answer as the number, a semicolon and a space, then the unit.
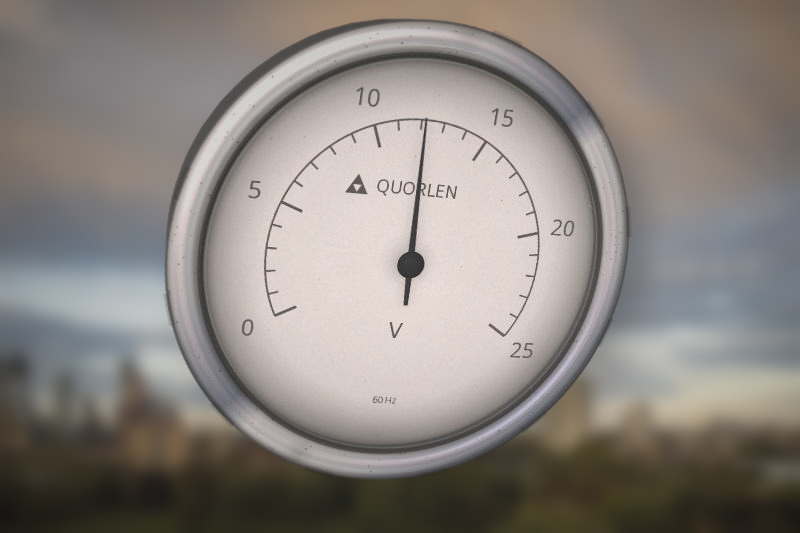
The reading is 12; V
